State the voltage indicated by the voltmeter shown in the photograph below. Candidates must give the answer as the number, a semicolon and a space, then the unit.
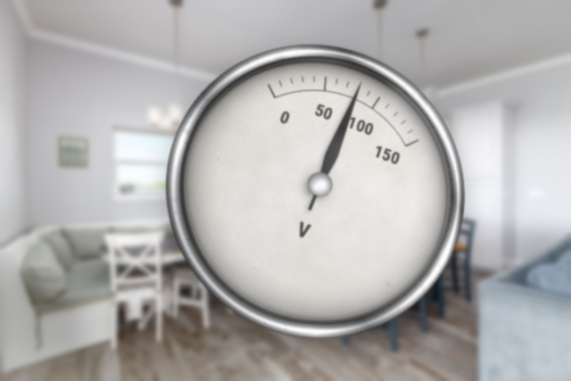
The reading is 80; V
